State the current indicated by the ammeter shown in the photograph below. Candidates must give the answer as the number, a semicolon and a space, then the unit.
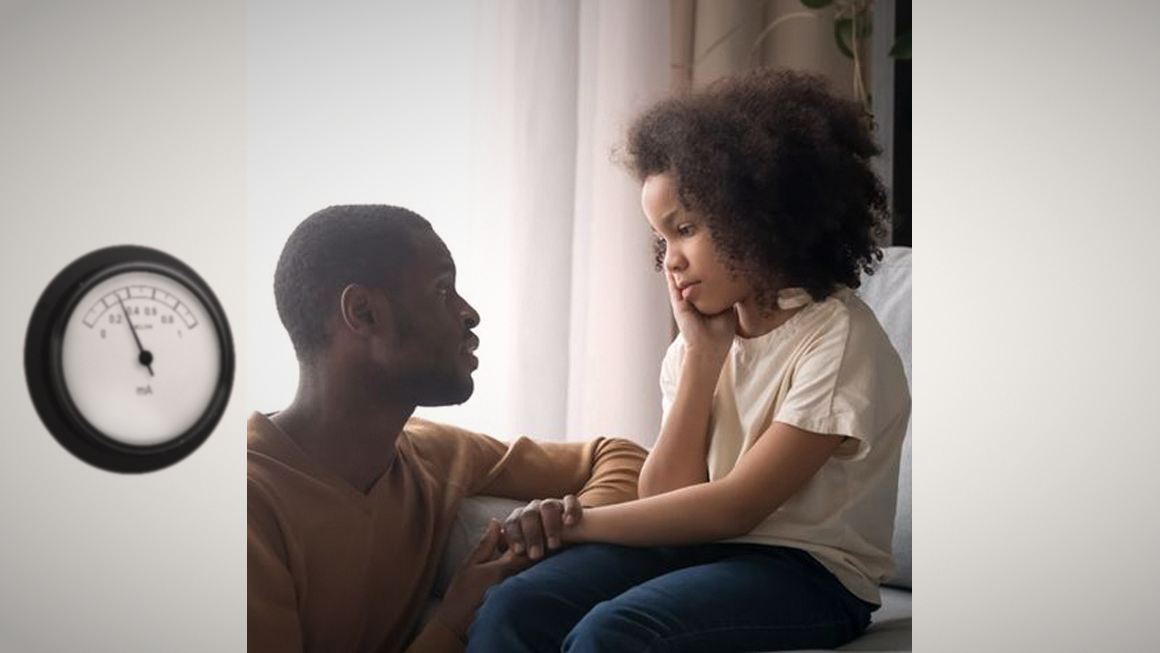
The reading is 0.3; mA
